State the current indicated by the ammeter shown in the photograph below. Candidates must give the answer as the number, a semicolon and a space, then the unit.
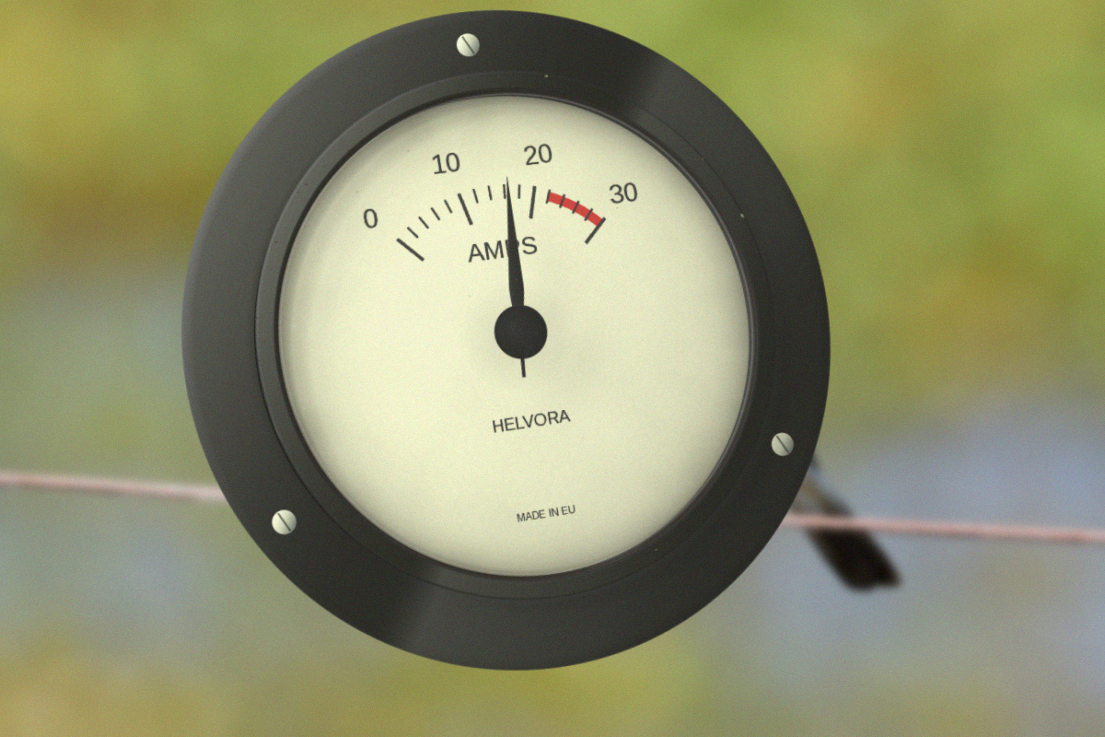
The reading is 16; A
